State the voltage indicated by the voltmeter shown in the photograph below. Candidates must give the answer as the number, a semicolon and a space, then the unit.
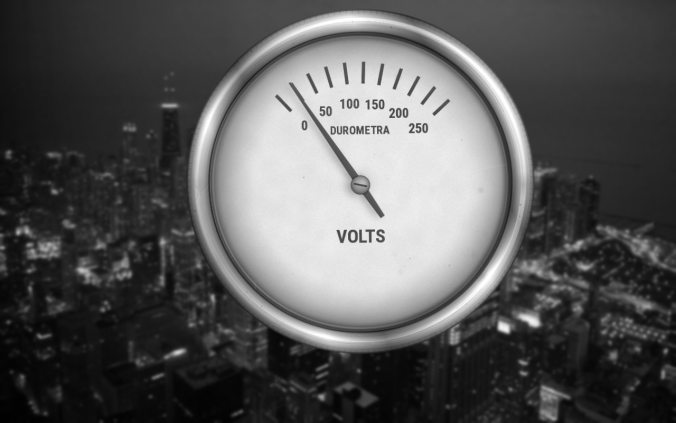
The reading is 25; V
